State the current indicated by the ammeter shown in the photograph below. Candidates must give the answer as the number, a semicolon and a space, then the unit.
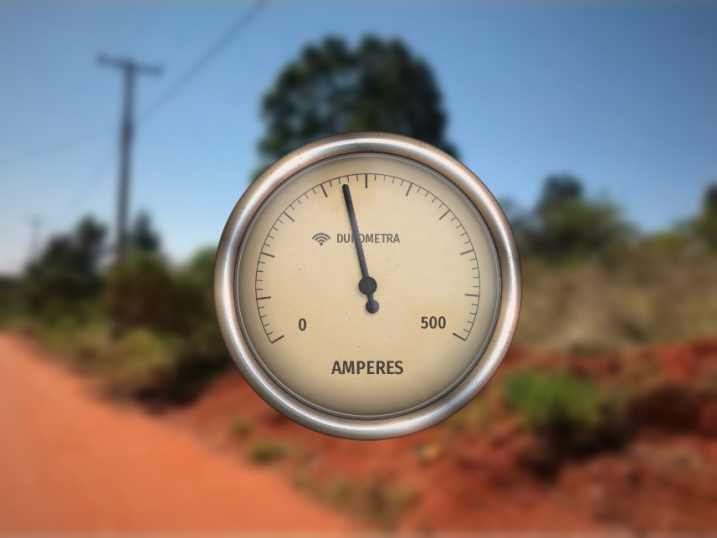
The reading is 225; A
